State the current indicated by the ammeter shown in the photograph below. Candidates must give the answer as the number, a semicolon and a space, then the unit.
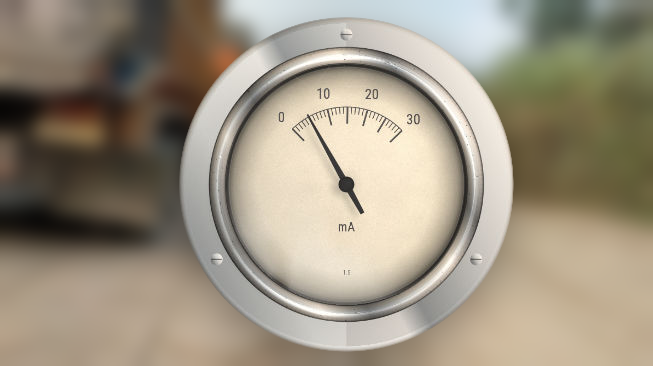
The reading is 5; mA
